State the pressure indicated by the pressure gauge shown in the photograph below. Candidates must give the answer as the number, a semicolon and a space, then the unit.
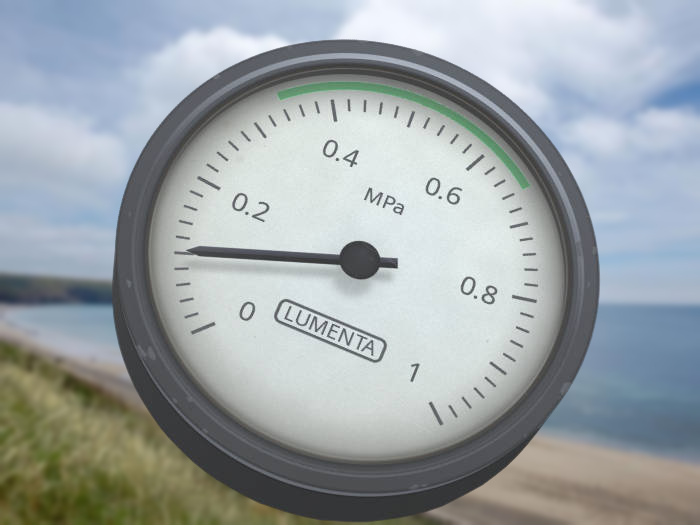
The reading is 0.1; MPa
